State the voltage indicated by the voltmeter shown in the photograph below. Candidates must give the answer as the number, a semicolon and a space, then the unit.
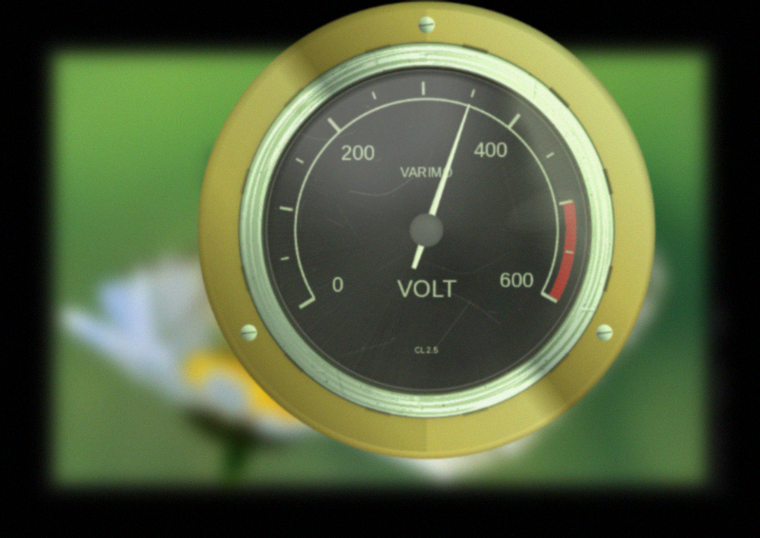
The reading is 350; V
